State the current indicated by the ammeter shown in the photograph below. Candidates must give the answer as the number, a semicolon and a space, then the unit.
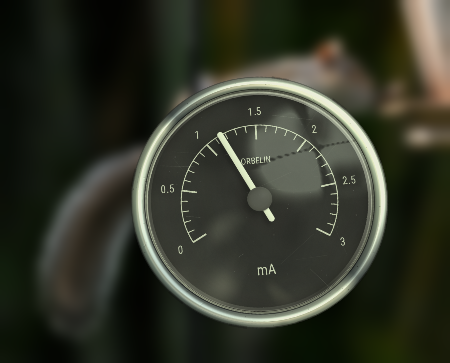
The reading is 1.15; mA
